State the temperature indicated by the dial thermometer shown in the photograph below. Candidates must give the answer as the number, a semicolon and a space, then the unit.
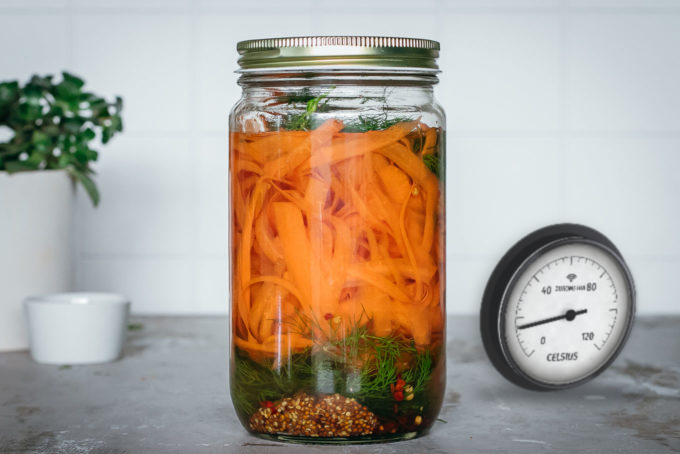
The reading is 16; °C
